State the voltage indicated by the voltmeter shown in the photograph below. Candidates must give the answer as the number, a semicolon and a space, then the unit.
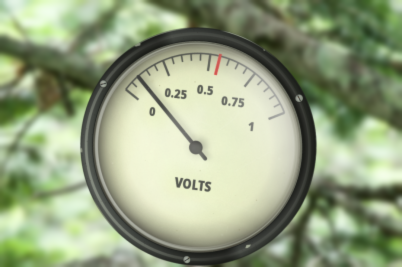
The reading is 0.1; V
